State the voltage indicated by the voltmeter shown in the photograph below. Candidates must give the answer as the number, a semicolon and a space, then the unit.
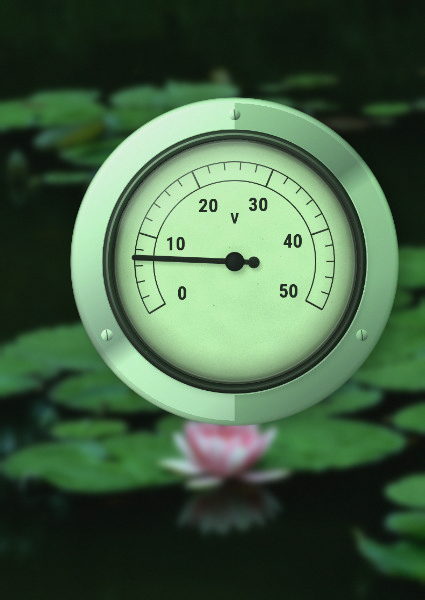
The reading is 7; V
